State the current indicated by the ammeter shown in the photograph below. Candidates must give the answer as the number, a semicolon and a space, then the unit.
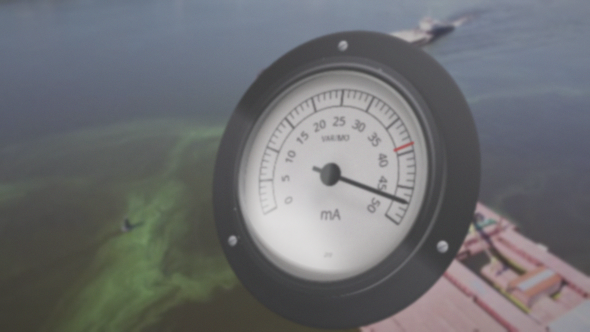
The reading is 47; mA
